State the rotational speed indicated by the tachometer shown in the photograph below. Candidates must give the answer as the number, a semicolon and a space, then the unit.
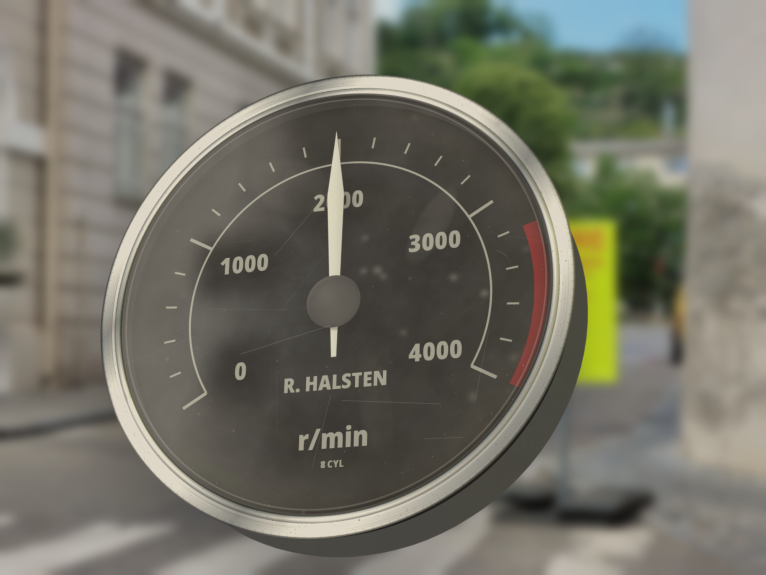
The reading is 2000; rpm
